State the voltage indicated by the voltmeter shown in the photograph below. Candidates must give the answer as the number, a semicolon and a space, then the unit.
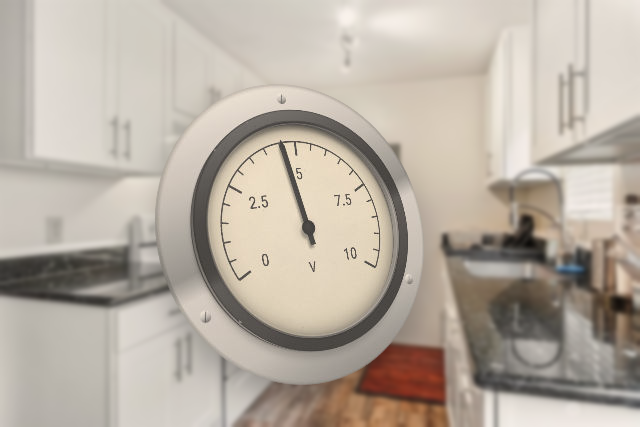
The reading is 4.5; V
